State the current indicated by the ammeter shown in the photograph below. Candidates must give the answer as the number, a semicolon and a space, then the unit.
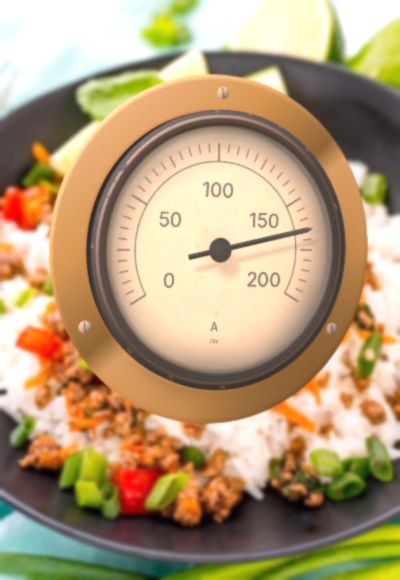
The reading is 165; A
